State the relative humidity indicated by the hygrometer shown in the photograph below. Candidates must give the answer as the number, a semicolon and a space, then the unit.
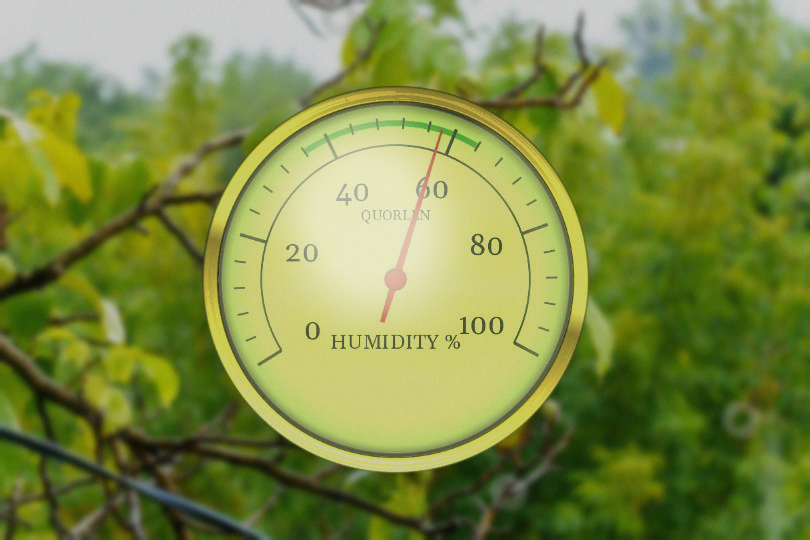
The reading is 58; %
